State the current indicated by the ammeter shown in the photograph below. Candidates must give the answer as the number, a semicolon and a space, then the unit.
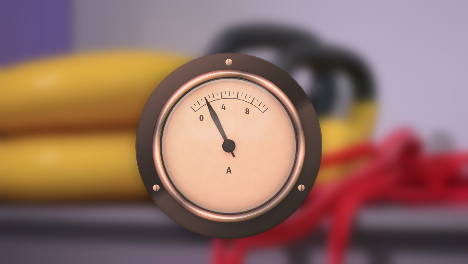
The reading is 2; A
